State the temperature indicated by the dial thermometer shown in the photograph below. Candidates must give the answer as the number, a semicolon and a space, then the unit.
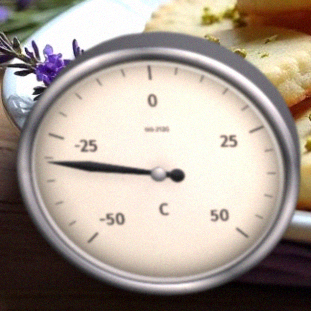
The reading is -30; °C
